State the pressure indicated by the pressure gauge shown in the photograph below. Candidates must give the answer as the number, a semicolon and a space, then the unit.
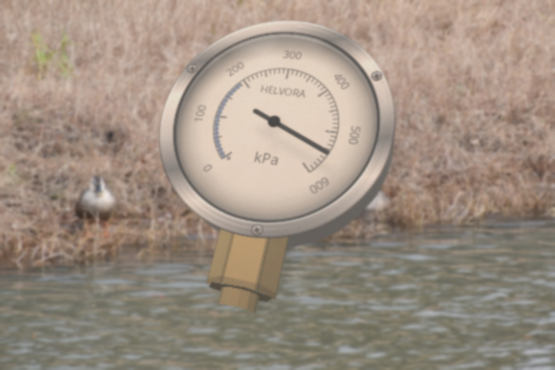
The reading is 550; kPa
